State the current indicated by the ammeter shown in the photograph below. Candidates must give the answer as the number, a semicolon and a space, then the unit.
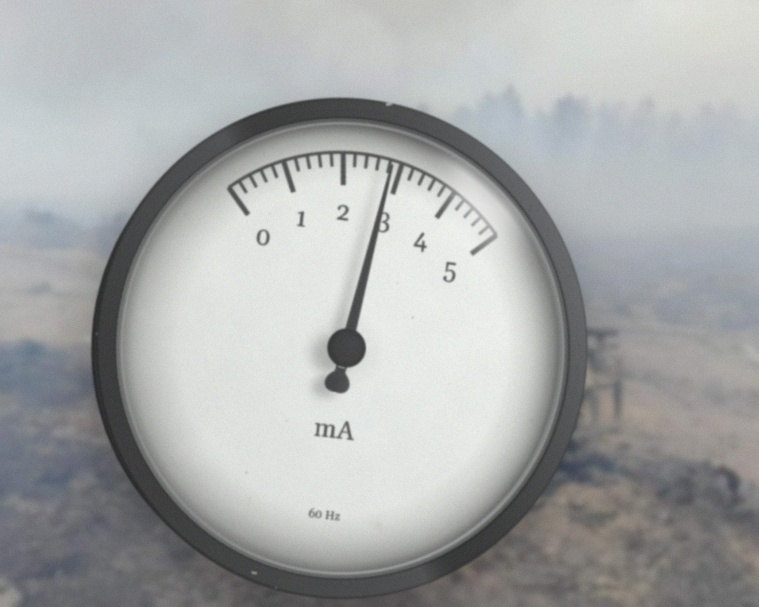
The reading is 2.8; mA
